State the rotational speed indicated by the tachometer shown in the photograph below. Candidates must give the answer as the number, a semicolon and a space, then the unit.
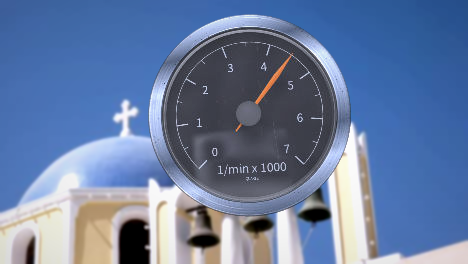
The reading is 4500; rpm
